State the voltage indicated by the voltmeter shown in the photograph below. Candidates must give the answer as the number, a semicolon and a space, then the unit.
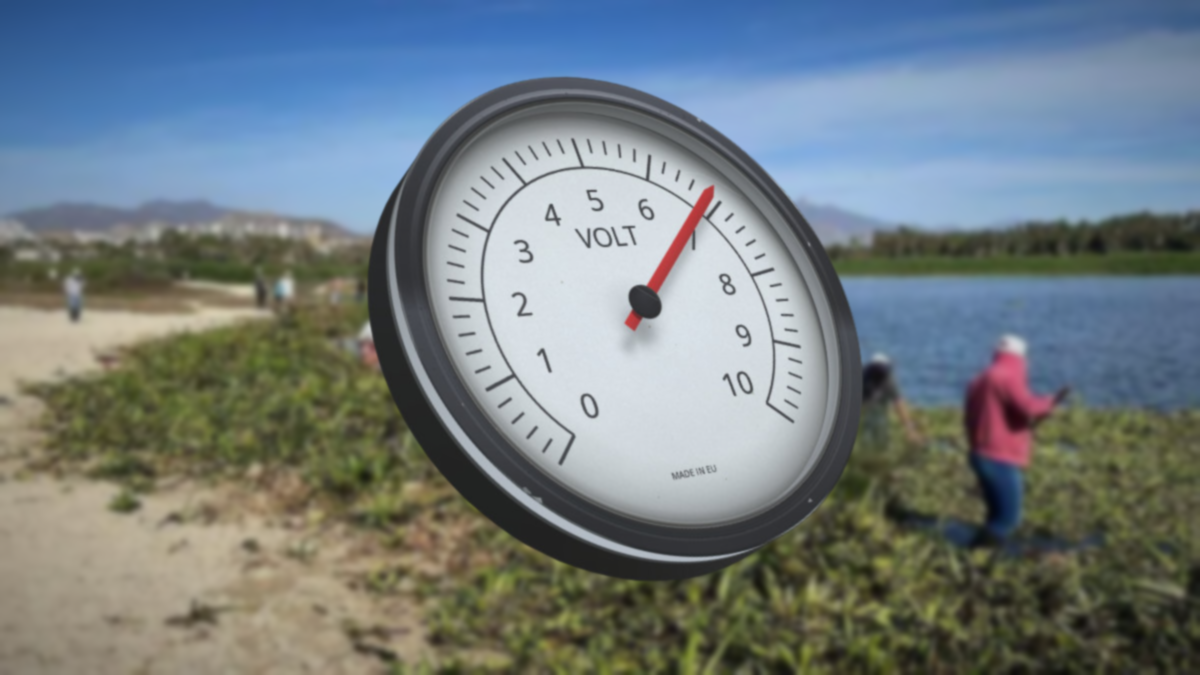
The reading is 6.8; V
